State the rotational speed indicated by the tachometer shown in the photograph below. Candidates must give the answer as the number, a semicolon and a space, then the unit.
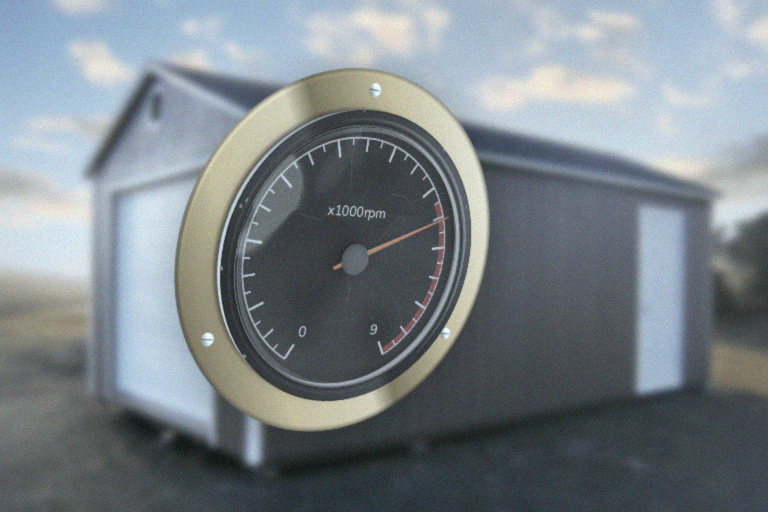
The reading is 6500; rpm
